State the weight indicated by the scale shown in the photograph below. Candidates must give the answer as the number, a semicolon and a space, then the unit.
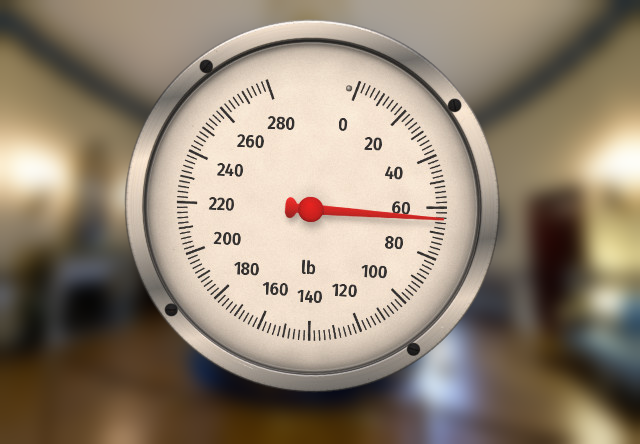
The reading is 64; lb
